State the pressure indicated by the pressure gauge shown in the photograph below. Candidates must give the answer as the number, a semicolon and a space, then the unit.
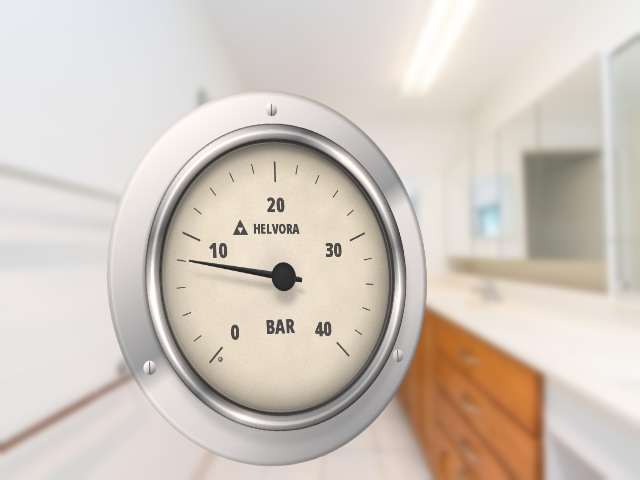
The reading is 8; bar
